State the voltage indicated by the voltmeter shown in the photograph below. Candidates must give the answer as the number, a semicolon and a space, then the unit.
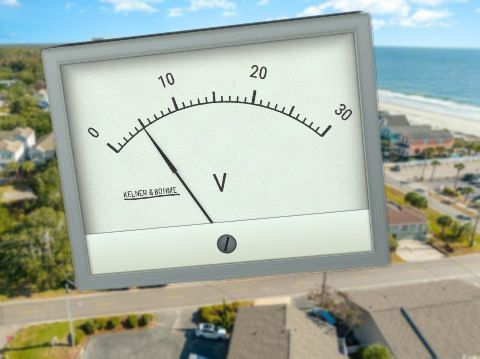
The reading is 5; V
